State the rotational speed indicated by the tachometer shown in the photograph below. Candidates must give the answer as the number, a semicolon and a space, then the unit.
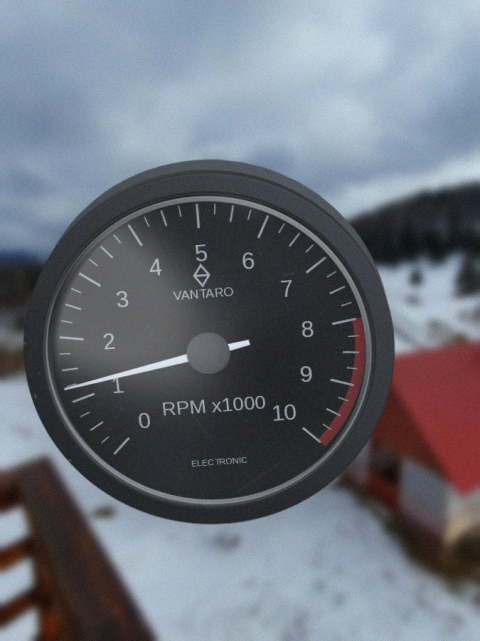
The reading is 1250; rpm
